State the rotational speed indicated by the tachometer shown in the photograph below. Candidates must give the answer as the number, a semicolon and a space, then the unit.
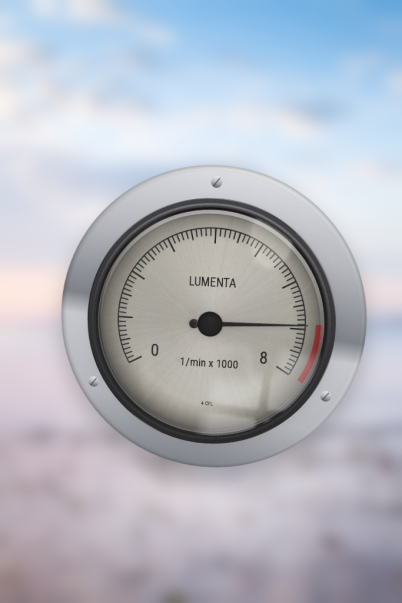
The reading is 6900; rpm
